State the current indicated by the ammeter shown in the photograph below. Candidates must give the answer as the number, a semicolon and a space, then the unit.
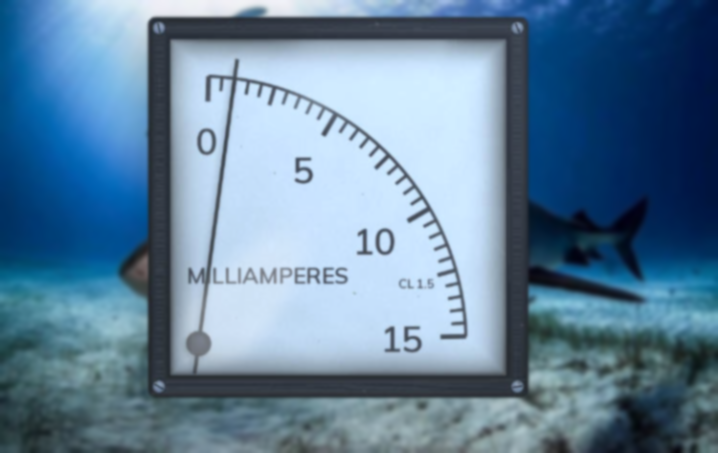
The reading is 1; mA
